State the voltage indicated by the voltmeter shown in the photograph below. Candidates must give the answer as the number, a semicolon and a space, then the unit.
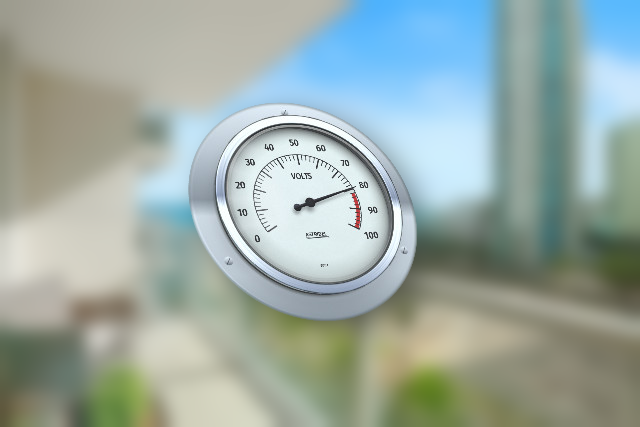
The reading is 80; V
